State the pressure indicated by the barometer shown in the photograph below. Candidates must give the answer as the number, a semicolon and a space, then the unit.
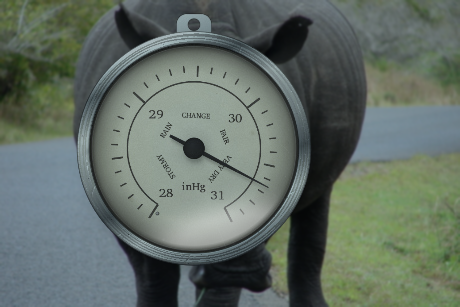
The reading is 30.65; inHg
